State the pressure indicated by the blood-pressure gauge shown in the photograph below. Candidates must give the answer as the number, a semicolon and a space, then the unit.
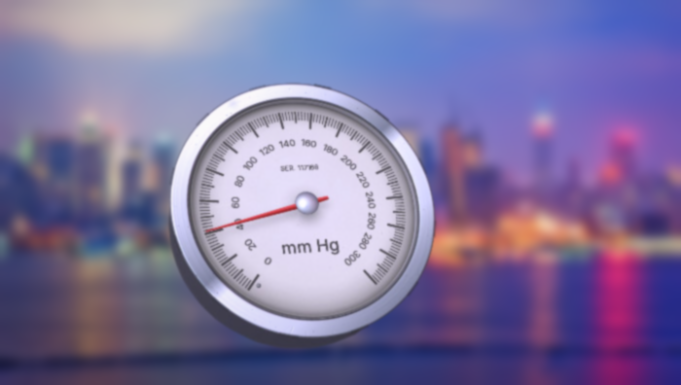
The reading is 40; mmHg
